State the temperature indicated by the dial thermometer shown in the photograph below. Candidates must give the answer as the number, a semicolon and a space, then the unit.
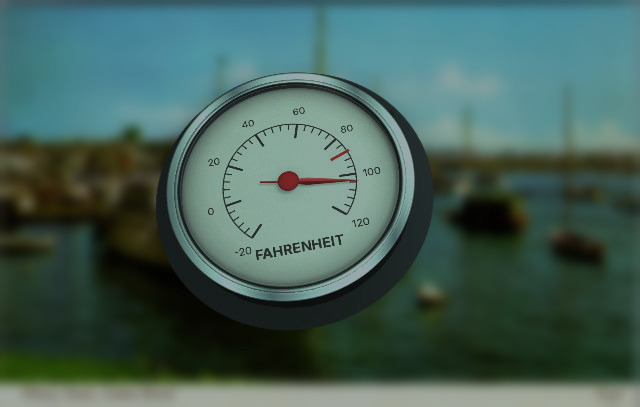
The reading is 104; °F
